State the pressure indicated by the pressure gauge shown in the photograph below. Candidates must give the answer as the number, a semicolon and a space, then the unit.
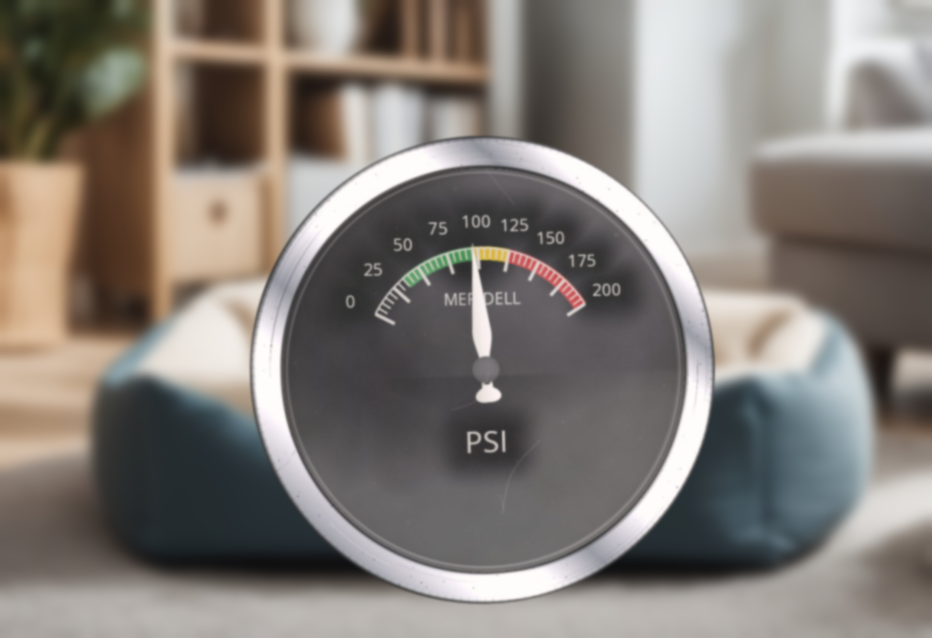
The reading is 95; psi
